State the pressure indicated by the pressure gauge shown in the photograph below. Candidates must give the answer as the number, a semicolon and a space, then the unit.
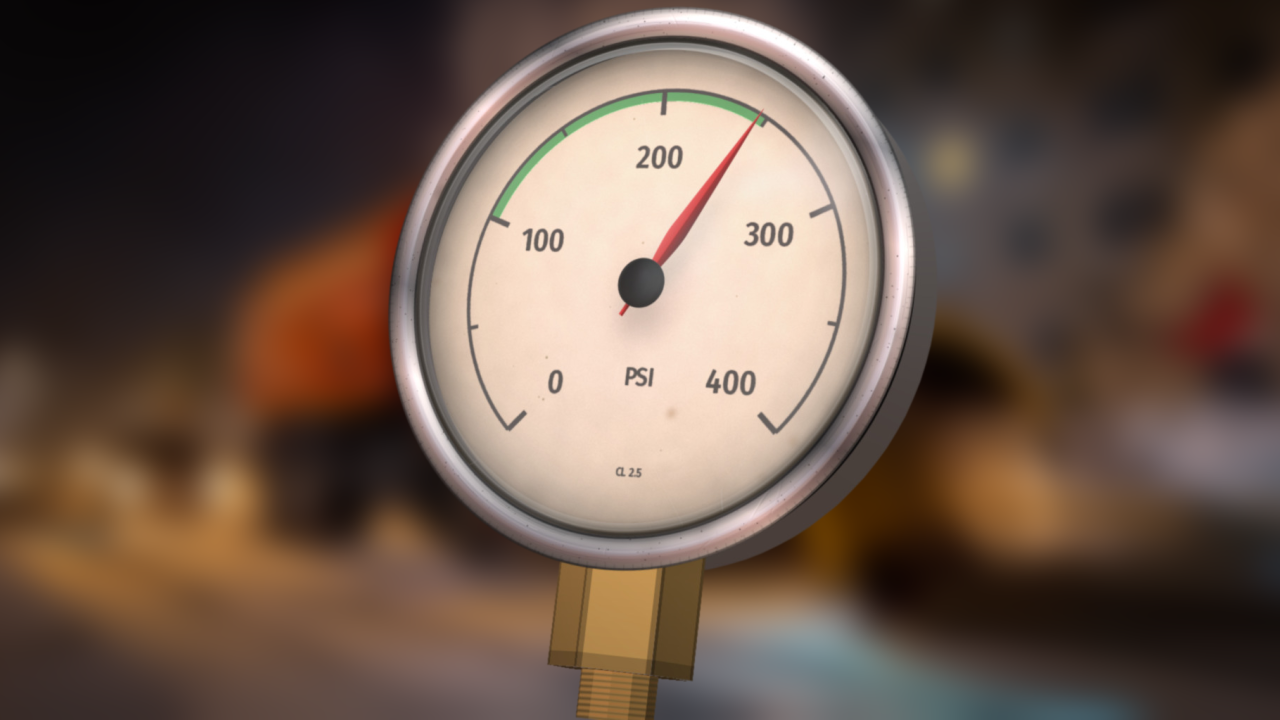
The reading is 250; psi
